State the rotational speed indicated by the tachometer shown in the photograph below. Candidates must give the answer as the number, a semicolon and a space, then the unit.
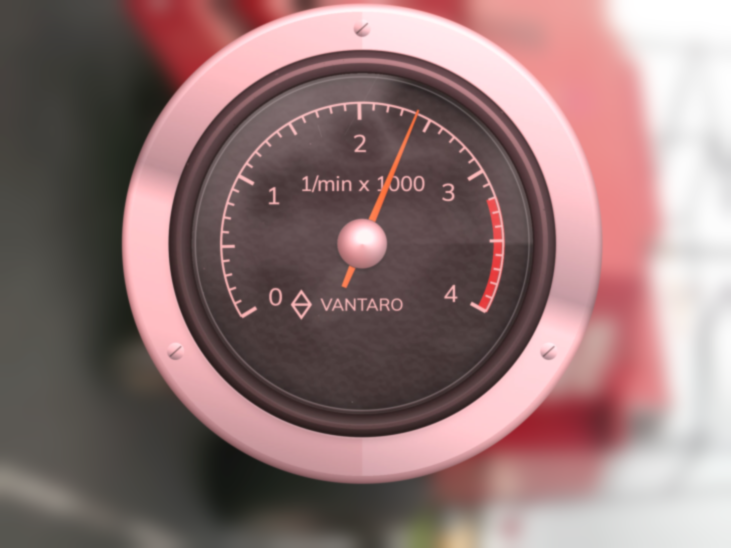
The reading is 2400; rpm
